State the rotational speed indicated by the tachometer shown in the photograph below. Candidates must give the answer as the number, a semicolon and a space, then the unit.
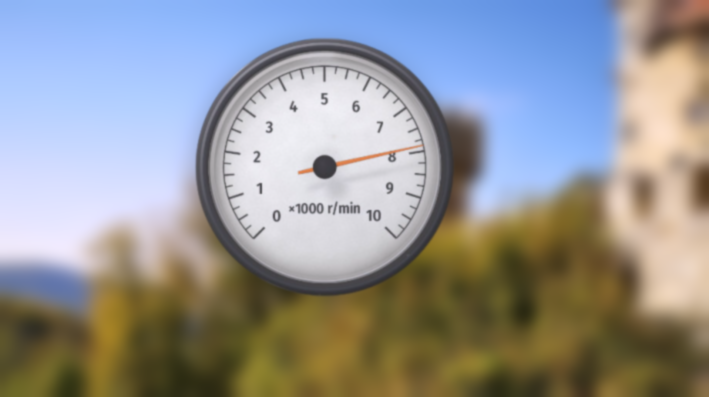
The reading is 7875; rpm
